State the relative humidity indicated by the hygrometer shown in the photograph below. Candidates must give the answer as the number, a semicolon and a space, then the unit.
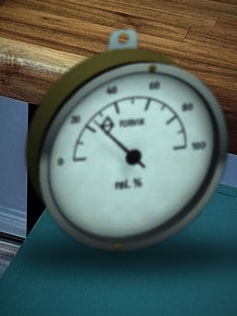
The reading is 25; %
